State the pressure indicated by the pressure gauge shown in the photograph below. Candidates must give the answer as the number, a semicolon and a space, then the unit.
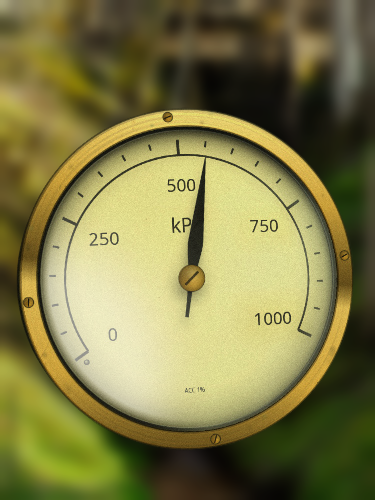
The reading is 550; kPa
